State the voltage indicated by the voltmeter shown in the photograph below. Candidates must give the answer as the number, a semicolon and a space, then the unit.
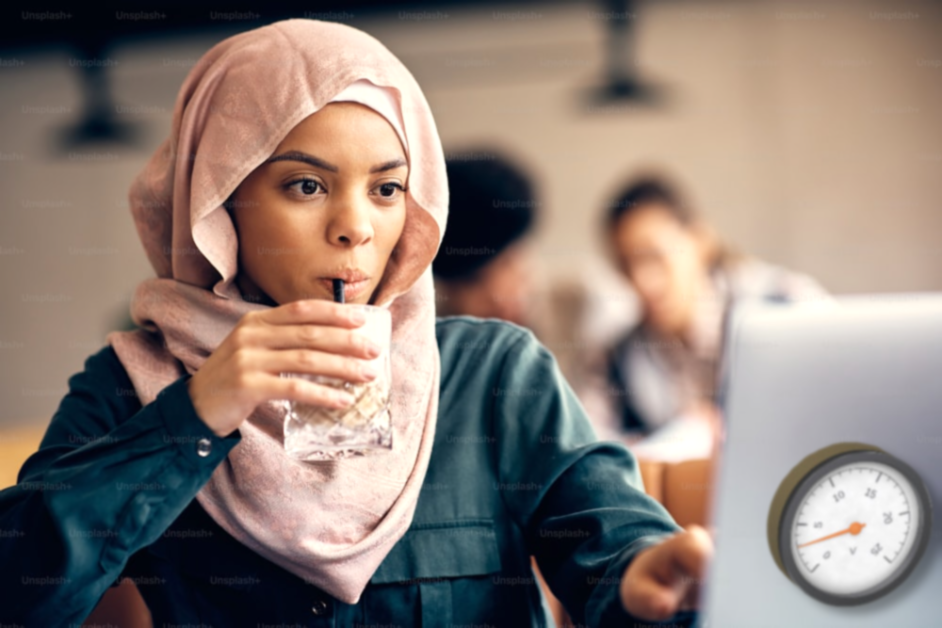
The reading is 3; V
